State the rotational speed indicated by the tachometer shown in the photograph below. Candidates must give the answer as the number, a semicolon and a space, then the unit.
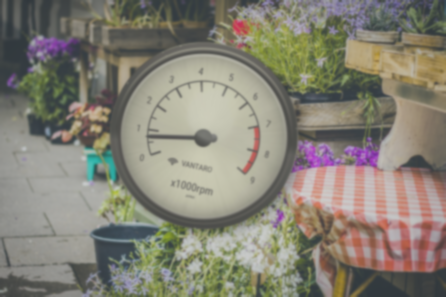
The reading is 750; rpm
